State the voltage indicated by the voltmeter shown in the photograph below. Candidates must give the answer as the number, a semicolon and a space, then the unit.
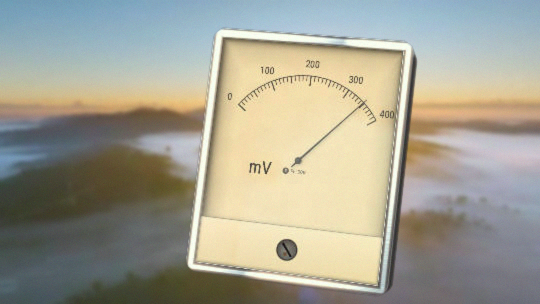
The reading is 350; mV
